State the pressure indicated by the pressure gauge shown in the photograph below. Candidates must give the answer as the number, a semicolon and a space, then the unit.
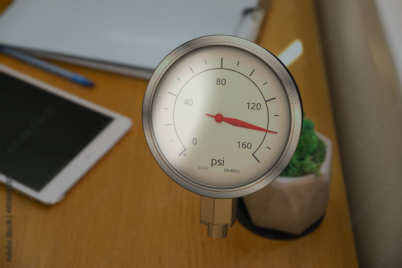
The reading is 140; psi
